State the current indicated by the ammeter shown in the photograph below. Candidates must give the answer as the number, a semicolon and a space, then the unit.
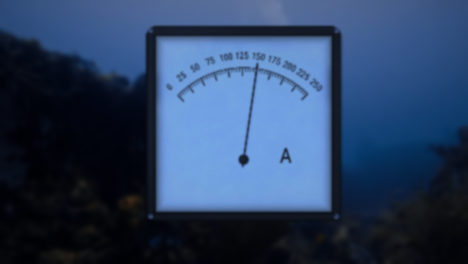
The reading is 150; A
